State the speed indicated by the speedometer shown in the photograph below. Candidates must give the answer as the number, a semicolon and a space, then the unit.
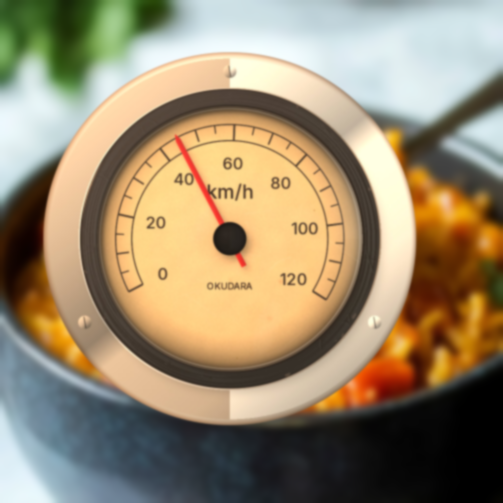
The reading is 45; km/h
